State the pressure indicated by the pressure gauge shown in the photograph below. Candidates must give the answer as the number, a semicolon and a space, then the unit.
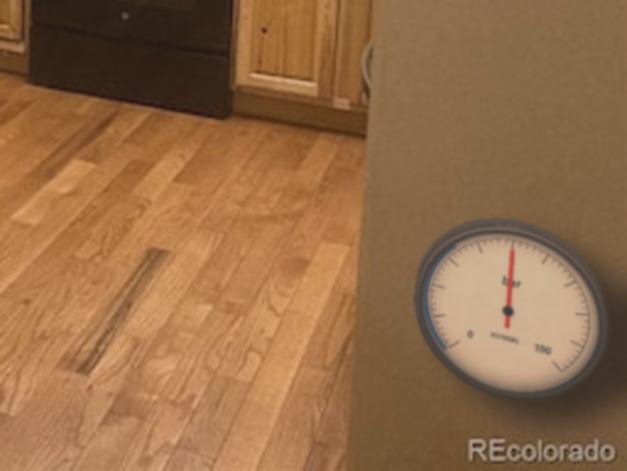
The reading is 50; bar
